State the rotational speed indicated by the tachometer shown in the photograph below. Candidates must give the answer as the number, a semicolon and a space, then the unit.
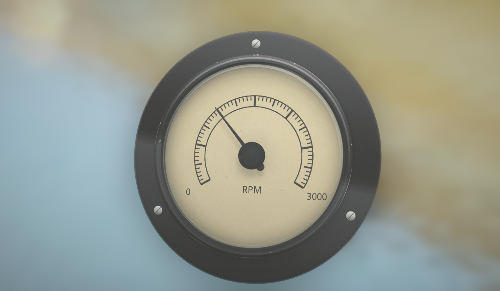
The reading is 1000; rpm
